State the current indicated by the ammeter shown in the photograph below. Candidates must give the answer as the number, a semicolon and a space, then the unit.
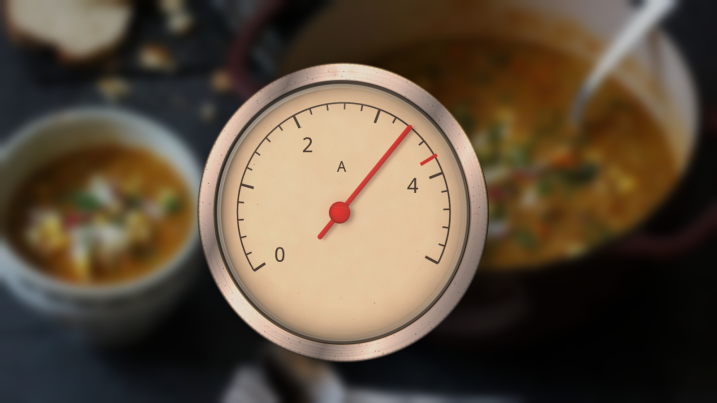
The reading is 3.4; A
